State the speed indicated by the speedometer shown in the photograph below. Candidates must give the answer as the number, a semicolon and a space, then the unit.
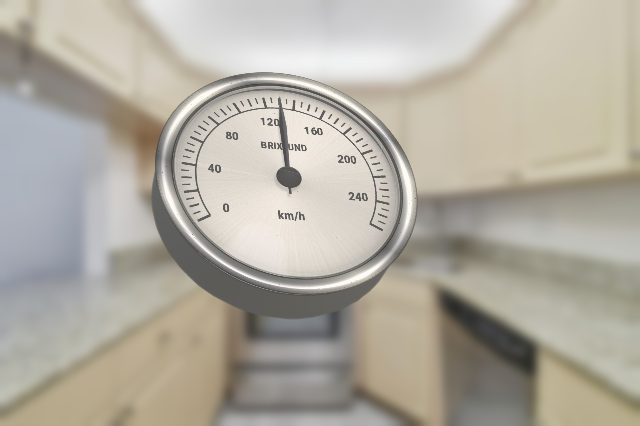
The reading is 130; km/h
